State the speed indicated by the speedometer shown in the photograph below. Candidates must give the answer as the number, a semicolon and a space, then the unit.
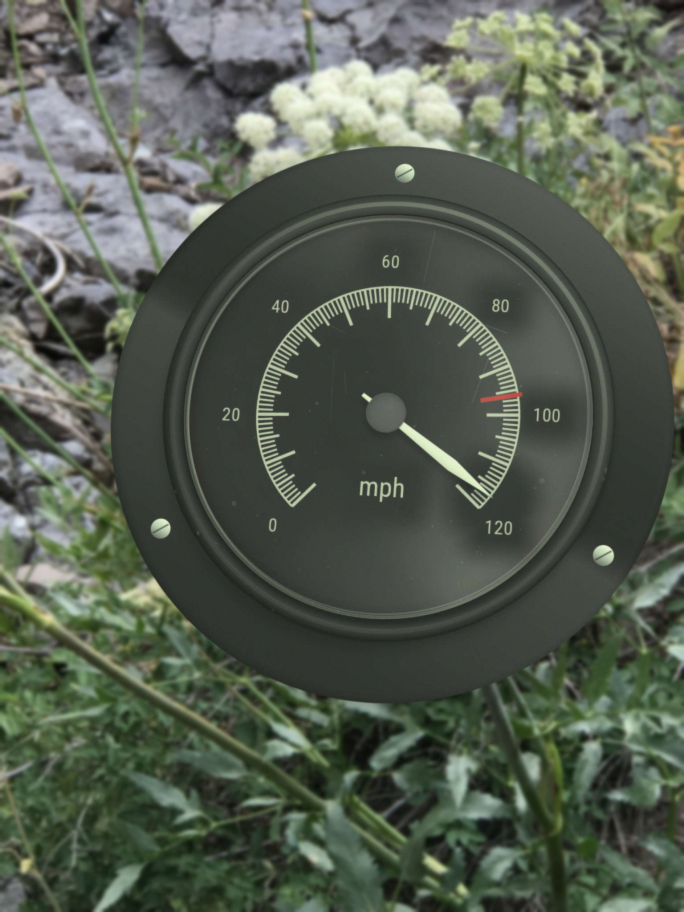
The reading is 117; mph
